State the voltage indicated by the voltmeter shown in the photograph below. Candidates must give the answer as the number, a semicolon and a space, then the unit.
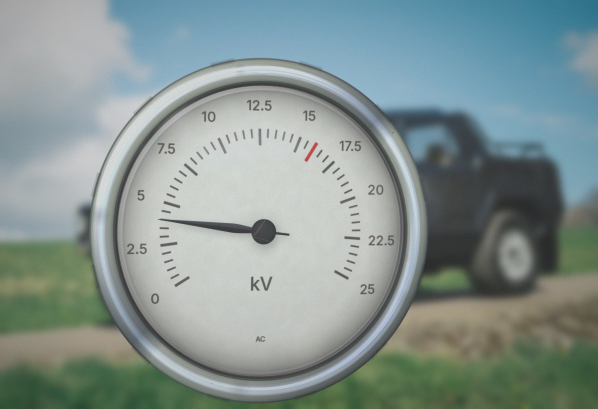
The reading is 4; kV
